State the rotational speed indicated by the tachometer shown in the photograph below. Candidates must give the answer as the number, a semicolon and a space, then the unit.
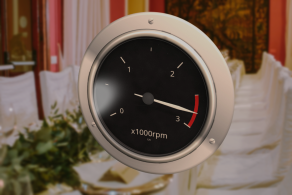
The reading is 2750; rpm
